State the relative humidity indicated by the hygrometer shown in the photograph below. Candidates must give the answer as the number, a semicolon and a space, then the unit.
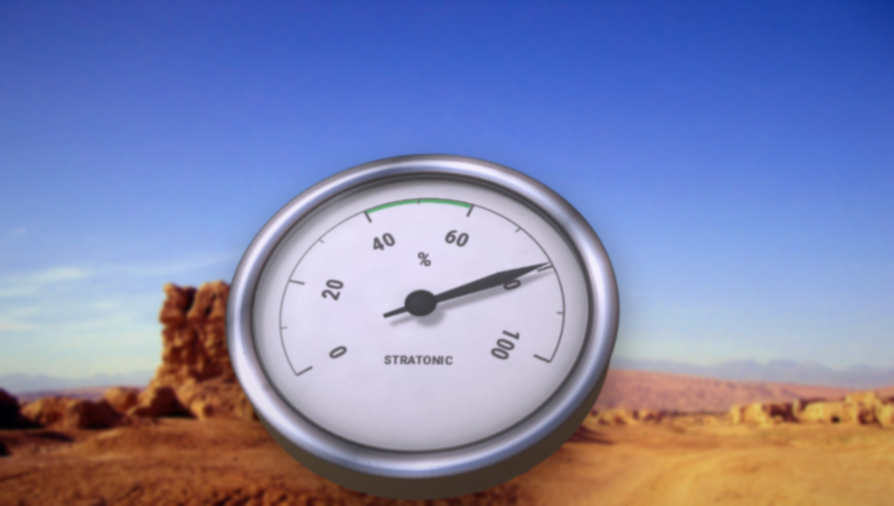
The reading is 80; %
